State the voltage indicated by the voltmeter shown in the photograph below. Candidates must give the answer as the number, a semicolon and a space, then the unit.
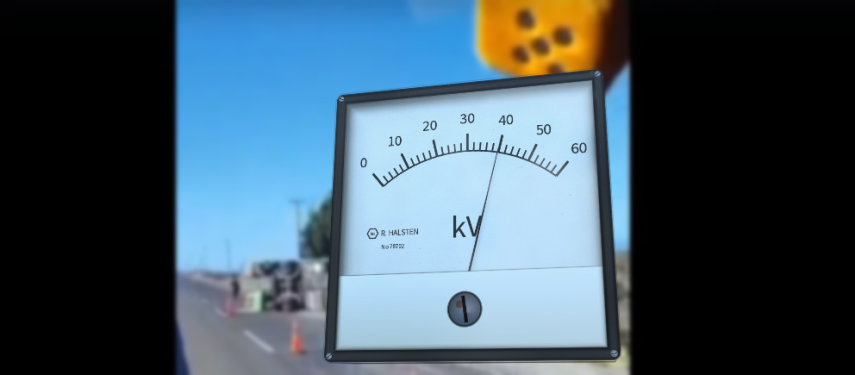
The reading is 40; kV
